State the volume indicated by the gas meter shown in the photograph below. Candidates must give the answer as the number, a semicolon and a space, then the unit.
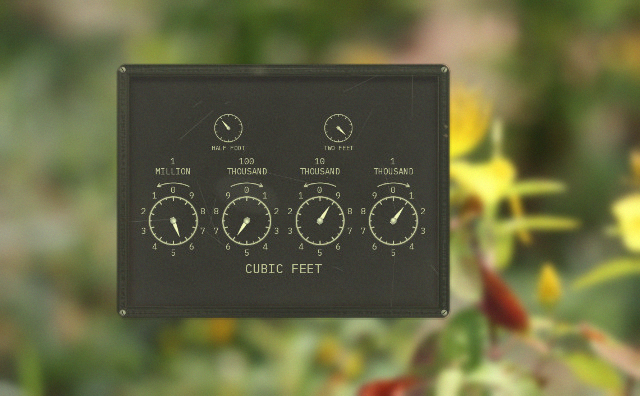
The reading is 559100; ft³
